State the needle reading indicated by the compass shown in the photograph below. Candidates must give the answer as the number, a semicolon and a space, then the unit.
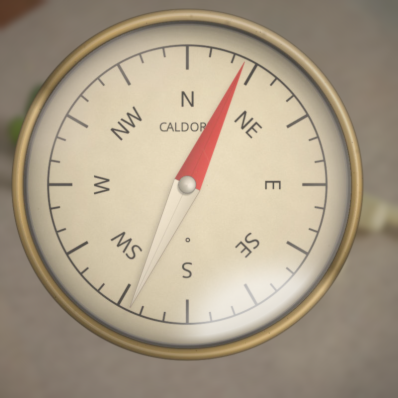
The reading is 25; °
